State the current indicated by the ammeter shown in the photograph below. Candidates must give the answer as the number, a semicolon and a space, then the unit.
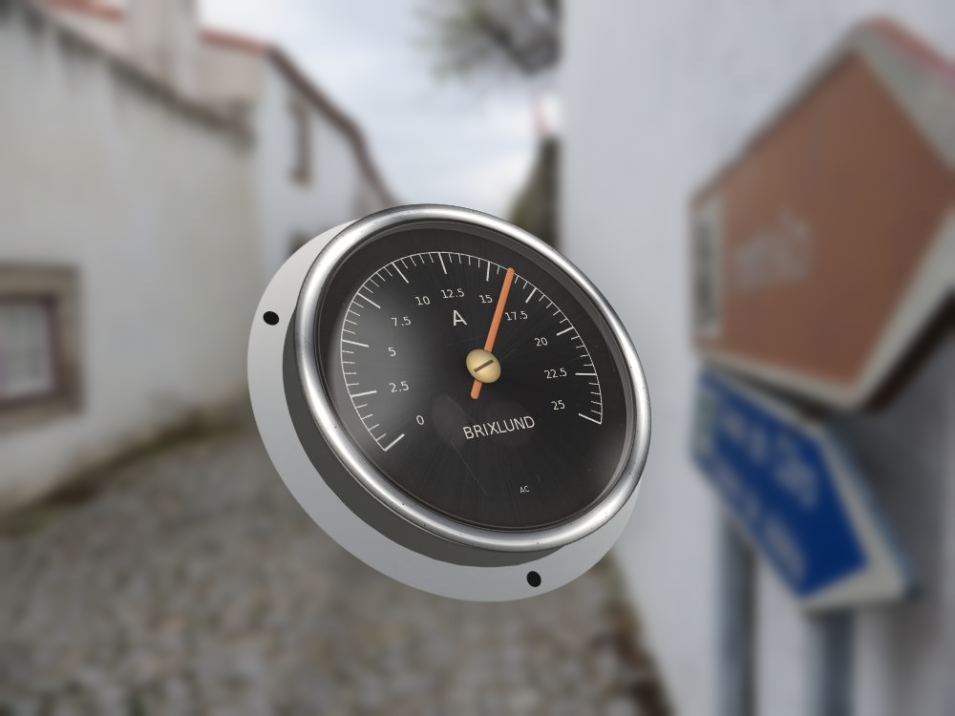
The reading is 16; A
